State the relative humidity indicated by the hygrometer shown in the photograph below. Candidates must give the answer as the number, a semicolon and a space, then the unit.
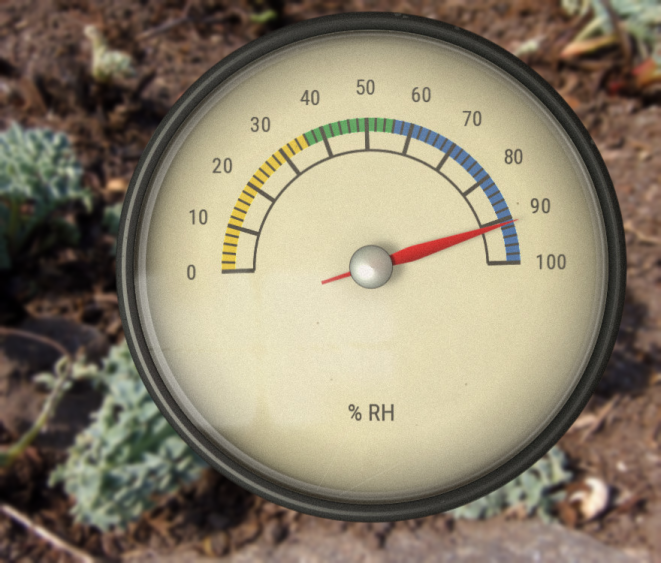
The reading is 91; %
